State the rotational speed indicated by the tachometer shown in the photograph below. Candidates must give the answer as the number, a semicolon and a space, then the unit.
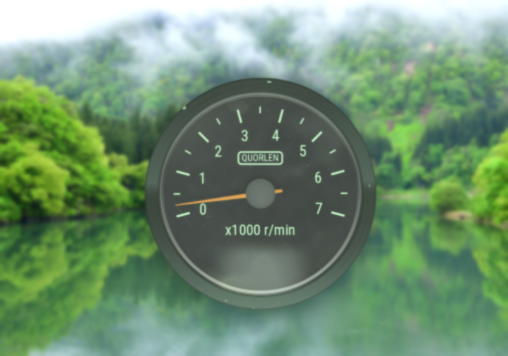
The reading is 250; rpm
